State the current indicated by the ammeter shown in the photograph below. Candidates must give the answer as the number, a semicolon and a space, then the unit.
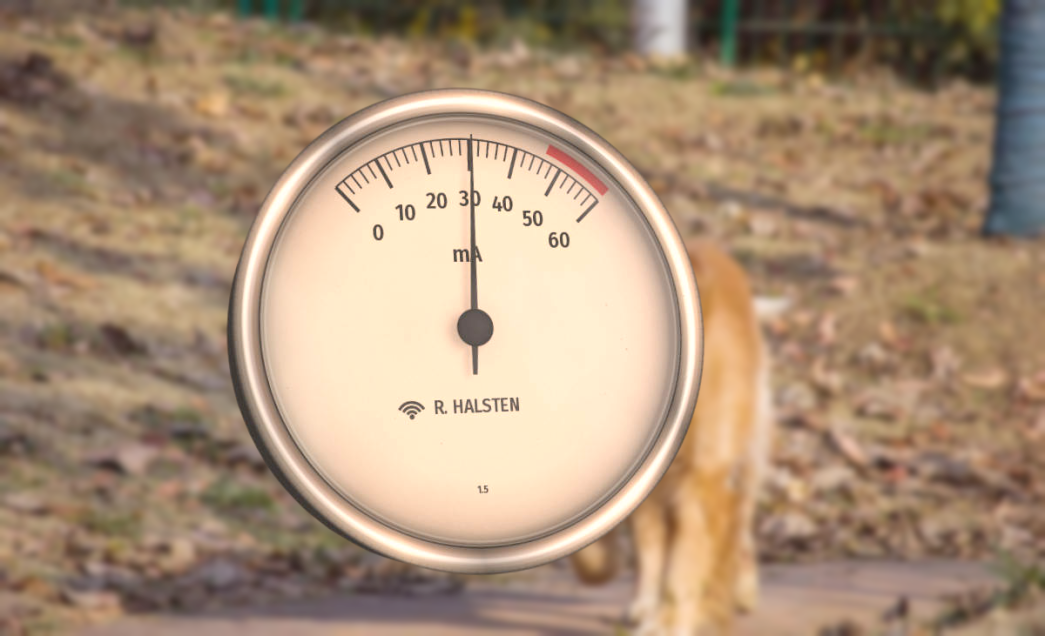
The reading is 30; mA
